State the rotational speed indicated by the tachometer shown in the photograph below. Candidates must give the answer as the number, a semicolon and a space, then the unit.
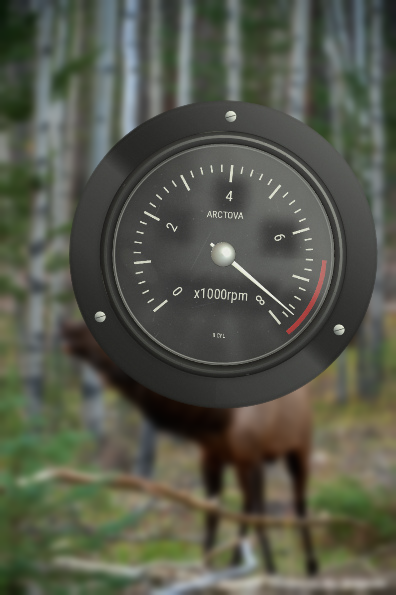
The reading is 7700; rpm
